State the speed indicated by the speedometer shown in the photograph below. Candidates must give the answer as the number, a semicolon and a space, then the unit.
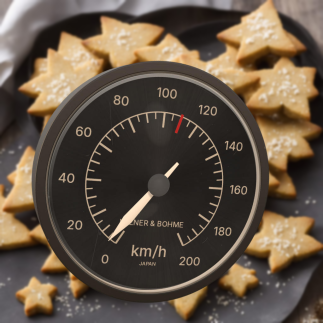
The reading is 5; km/h
